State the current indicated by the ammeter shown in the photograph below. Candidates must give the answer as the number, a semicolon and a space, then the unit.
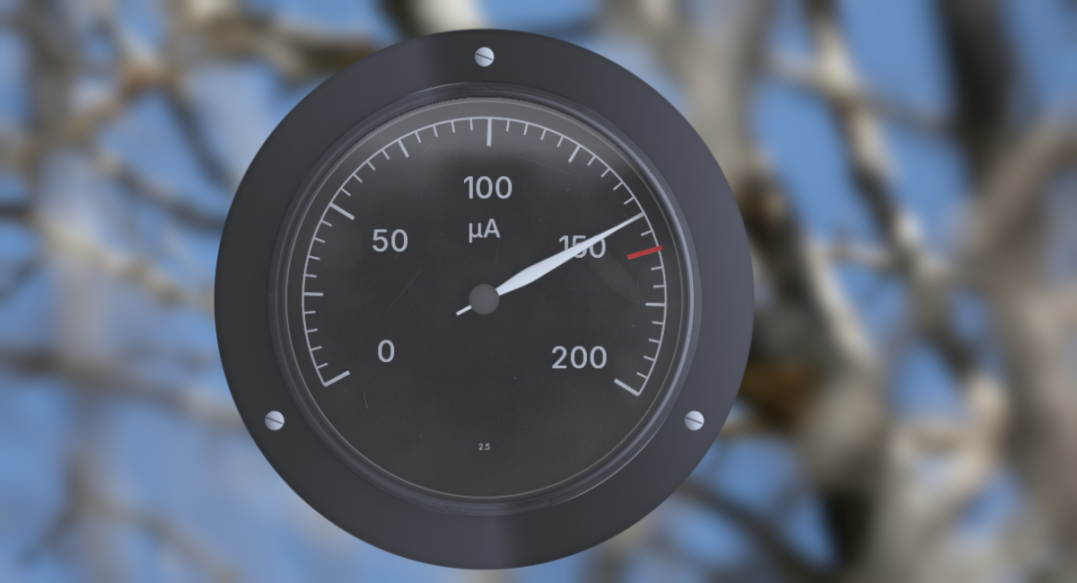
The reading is 150; µA
